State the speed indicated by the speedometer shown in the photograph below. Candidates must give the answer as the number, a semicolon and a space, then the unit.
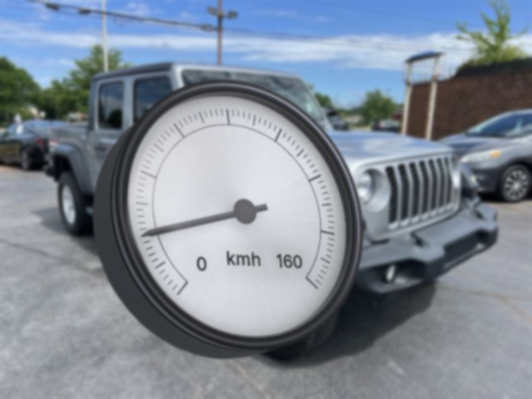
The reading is 20; km/h
